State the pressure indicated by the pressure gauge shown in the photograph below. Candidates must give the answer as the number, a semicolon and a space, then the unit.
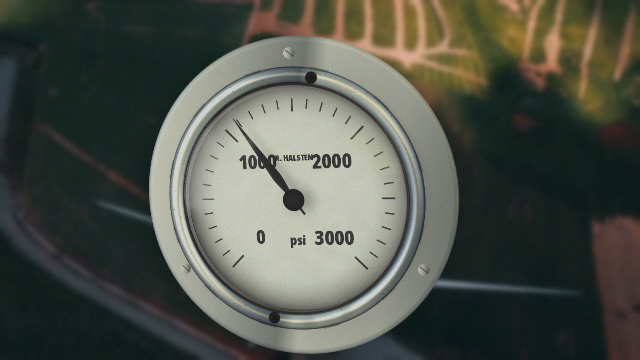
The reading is 1100; psi
